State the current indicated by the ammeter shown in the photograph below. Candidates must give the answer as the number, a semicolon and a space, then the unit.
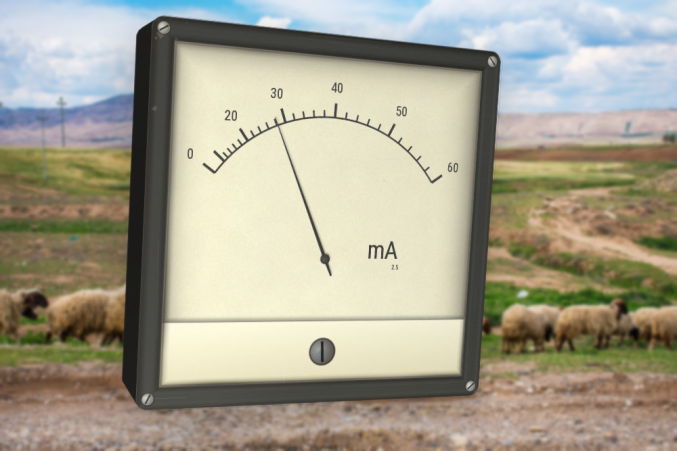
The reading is 28; mA
